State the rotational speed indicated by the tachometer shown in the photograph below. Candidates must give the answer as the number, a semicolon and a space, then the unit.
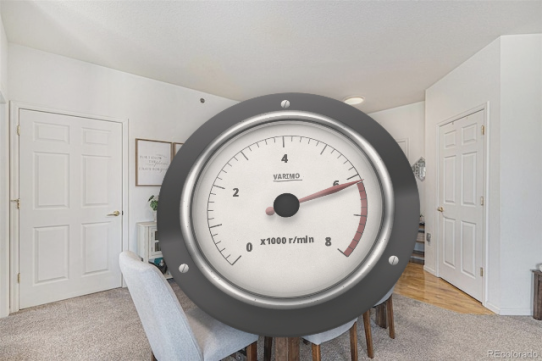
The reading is 6200; rpm
